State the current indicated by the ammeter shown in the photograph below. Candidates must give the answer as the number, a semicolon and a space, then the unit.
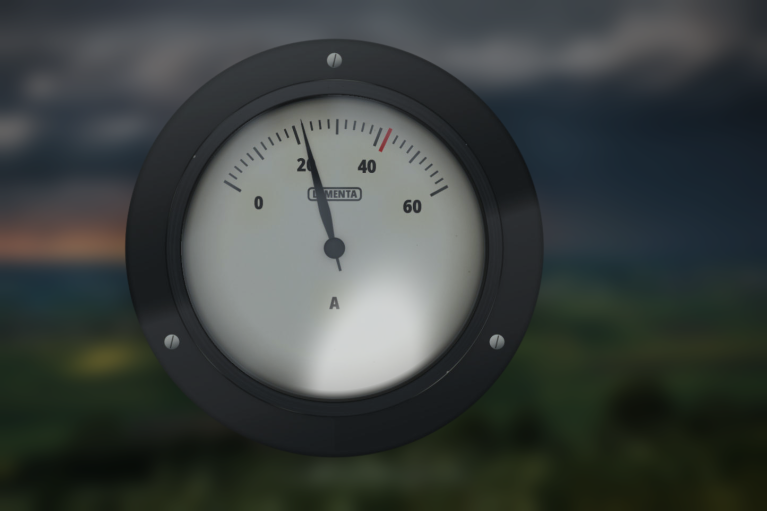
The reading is 22; A
